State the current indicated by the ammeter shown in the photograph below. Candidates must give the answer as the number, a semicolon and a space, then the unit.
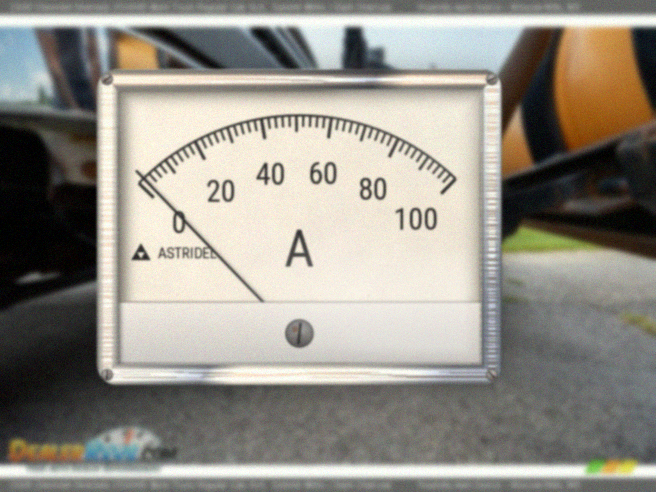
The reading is 2; A
